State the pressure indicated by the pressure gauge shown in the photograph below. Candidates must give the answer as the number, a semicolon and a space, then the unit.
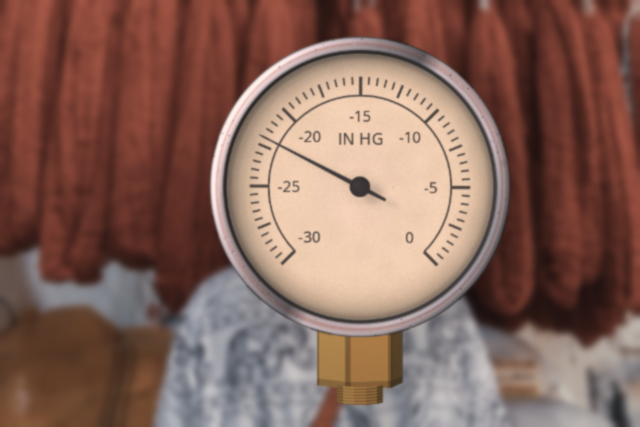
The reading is -22; inHg
